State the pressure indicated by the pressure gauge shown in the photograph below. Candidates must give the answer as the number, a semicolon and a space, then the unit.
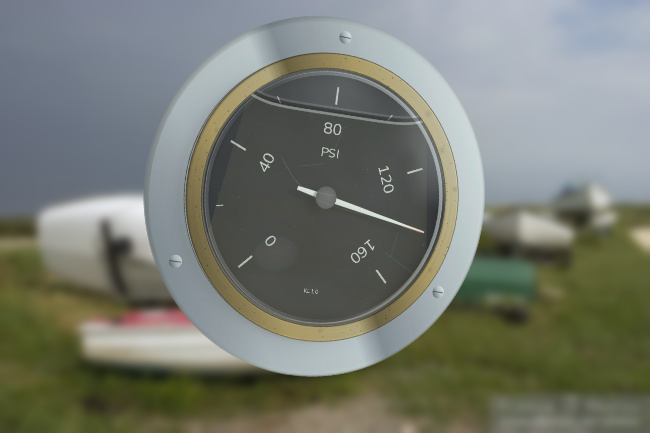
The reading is 140; psi
